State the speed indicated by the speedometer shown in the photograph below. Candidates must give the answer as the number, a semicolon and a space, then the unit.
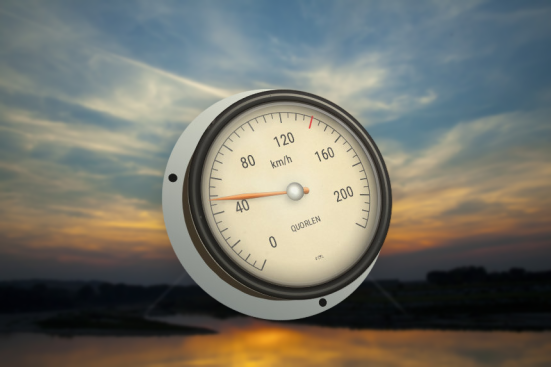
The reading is 47.5; km/h
